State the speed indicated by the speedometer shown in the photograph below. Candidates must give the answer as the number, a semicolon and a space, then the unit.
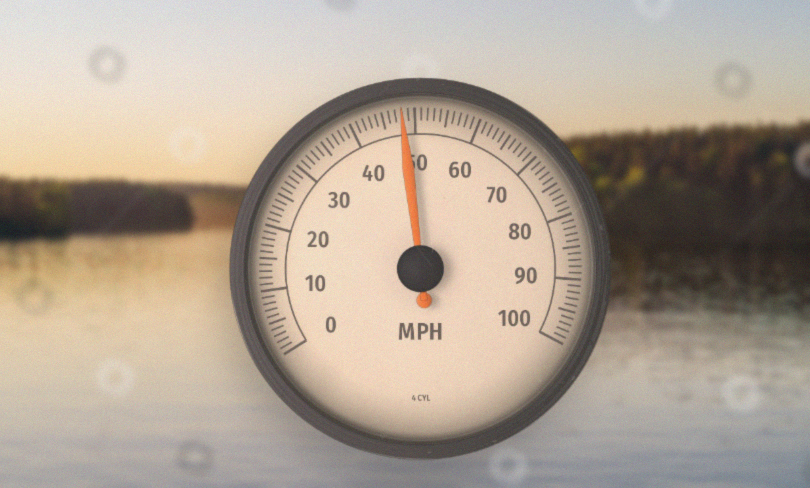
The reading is 48; mph
